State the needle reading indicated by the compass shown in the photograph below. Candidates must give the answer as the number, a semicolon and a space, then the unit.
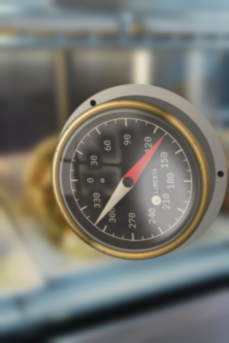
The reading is 130; °
